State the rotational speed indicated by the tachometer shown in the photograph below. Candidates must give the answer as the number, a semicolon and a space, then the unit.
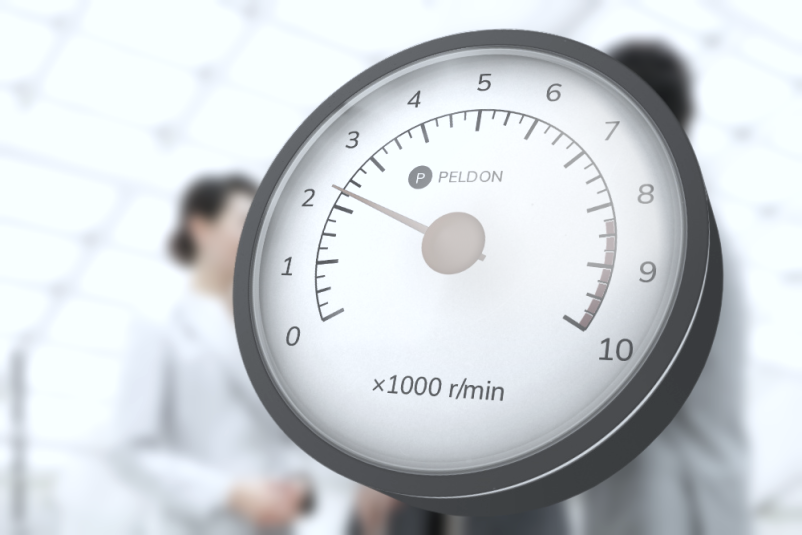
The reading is 2250; rpm
